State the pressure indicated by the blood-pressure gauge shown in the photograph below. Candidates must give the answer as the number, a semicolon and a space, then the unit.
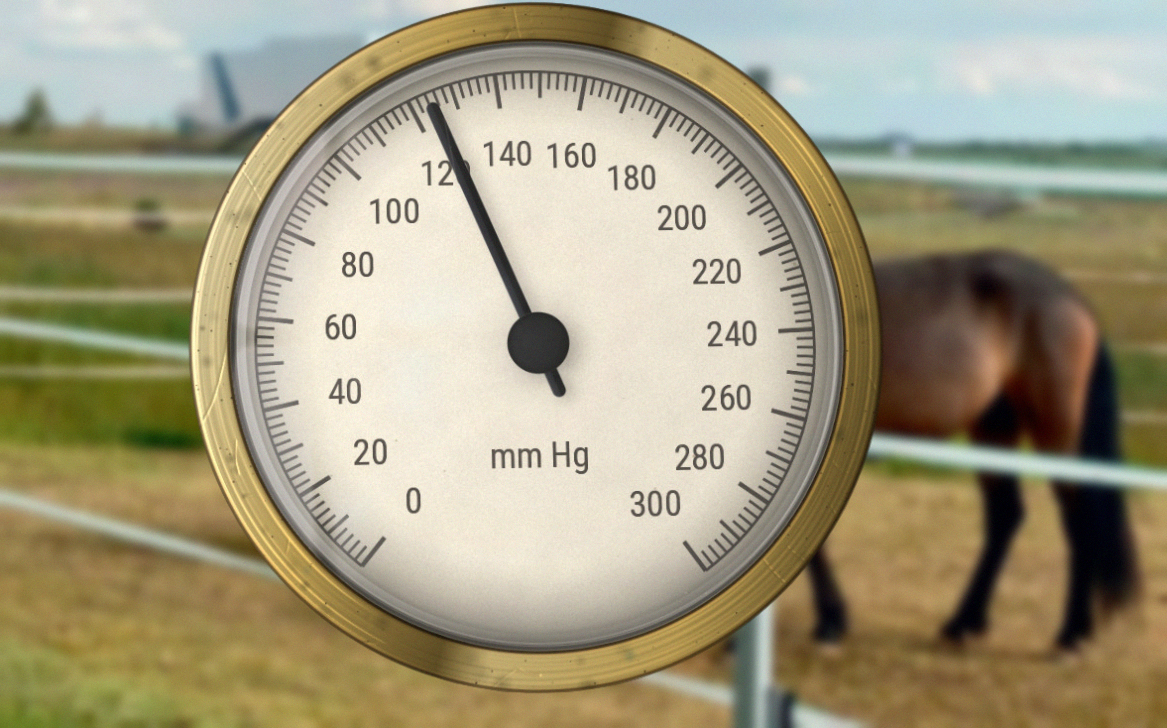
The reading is 124; mmHg
